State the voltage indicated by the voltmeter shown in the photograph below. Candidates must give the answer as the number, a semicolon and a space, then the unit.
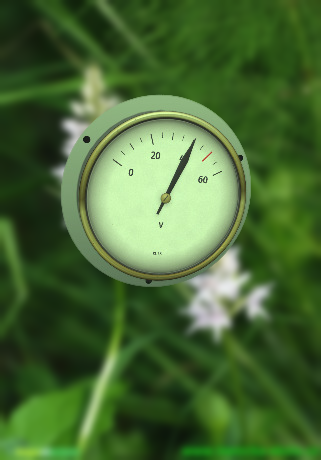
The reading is 40; V
